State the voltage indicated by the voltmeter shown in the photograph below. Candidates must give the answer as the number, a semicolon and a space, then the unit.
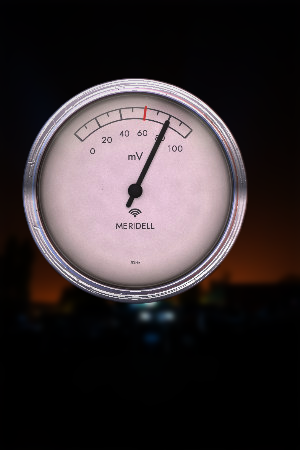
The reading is 80; mV
